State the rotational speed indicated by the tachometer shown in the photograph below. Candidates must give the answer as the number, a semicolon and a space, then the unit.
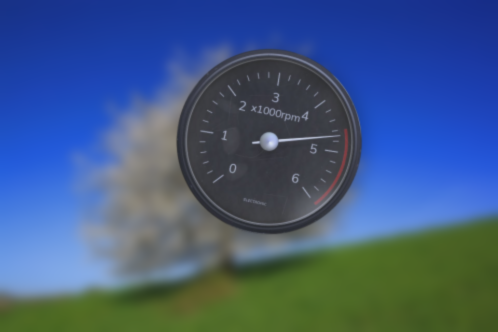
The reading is 4700; rpm
